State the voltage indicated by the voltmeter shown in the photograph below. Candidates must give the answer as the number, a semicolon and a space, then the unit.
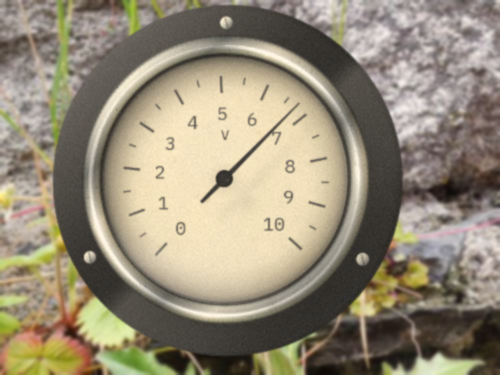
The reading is 6.75; V
